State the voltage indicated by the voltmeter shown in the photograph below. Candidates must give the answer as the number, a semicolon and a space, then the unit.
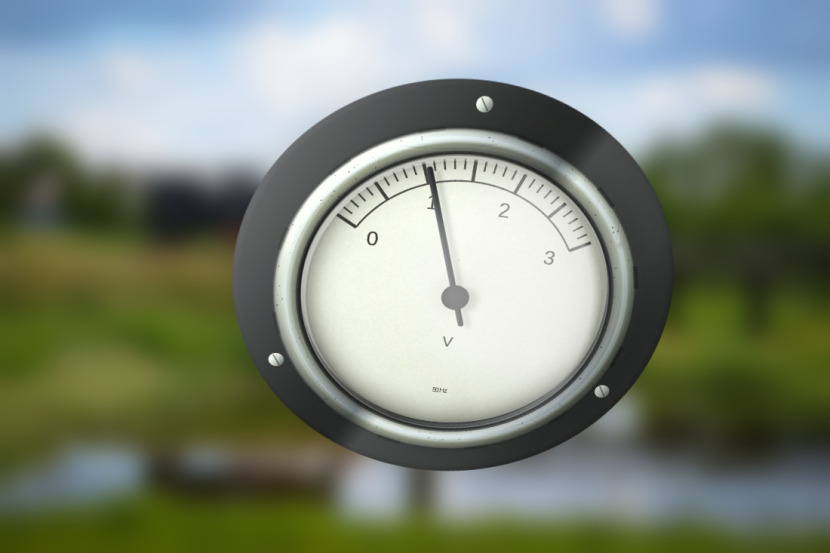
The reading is 1.05; V
